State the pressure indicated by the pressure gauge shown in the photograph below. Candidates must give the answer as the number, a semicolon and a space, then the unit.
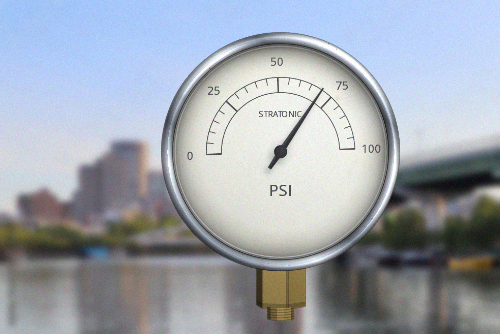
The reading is 70; psi
